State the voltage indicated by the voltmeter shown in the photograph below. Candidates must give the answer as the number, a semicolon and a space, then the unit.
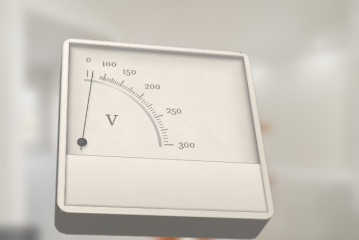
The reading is 50; V
